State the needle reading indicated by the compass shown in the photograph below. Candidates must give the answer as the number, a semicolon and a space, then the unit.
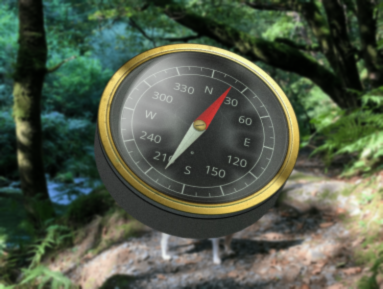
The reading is 20; °
